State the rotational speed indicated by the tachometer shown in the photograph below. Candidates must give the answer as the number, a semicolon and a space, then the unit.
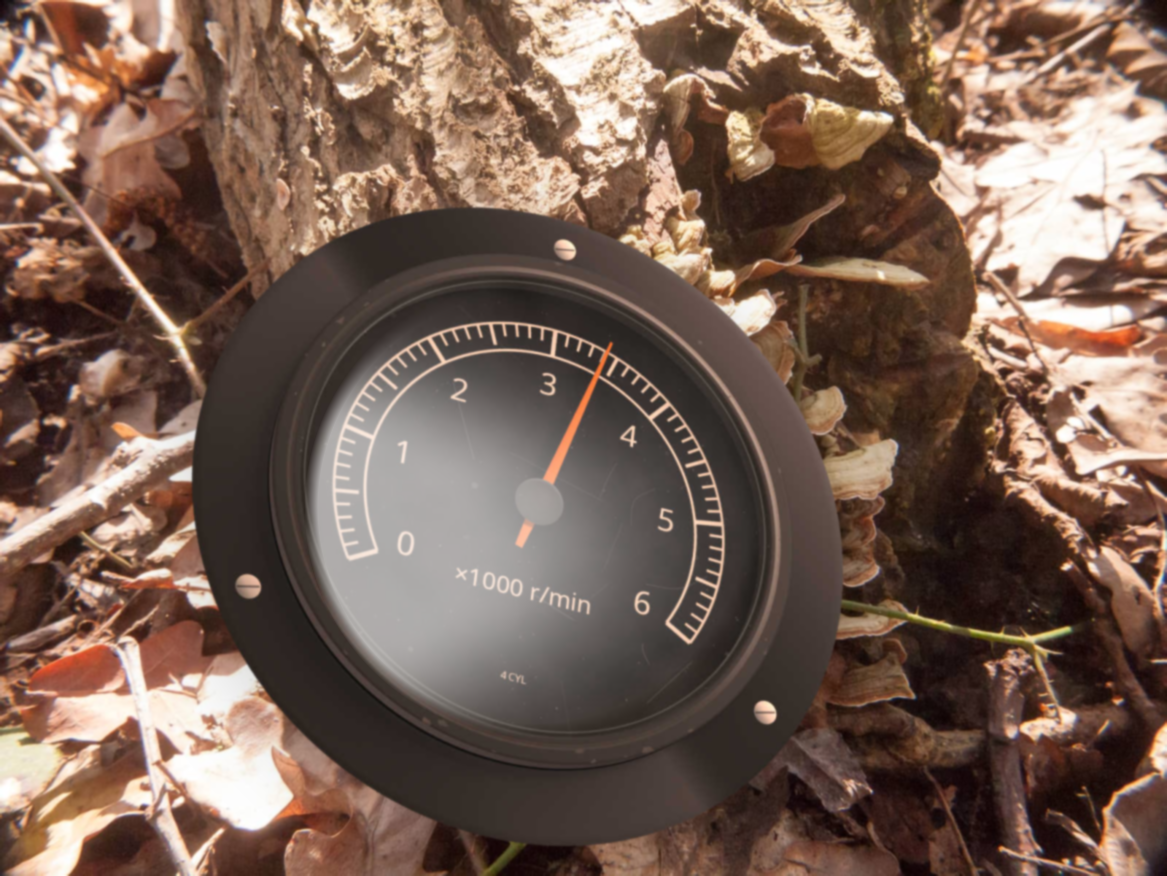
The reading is 3400; rpm
